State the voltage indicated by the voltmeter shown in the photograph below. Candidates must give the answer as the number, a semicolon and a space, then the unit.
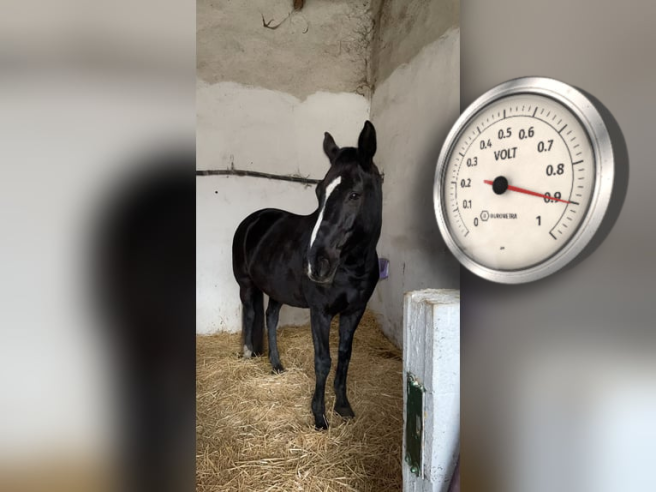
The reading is 0.9; V
